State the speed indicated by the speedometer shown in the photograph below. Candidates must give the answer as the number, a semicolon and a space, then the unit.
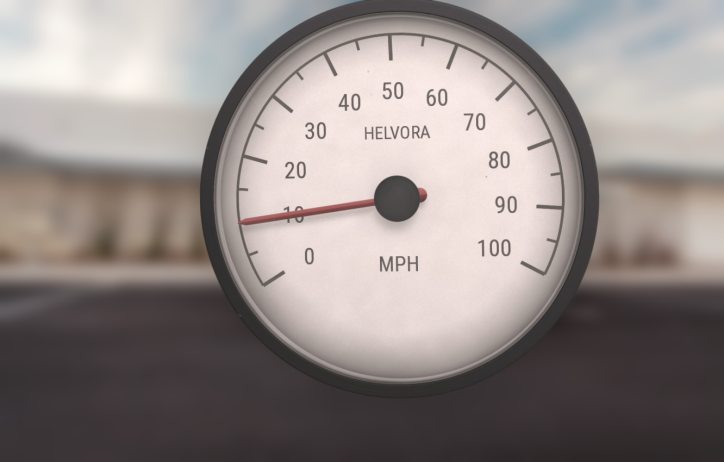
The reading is 10; mph
